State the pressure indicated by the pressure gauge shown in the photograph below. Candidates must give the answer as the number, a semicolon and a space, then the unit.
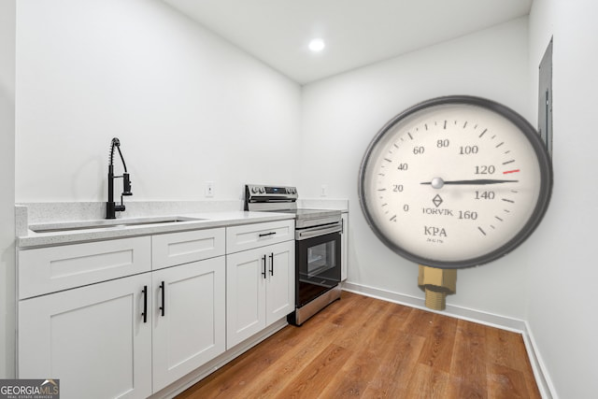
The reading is 130; kPa
